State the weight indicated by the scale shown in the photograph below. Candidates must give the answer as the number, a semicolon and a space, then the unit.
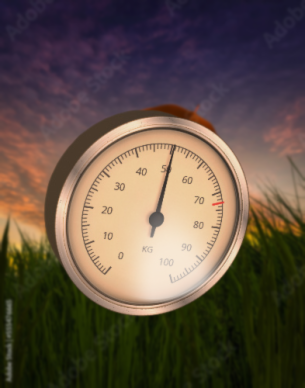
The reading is 50; kg
